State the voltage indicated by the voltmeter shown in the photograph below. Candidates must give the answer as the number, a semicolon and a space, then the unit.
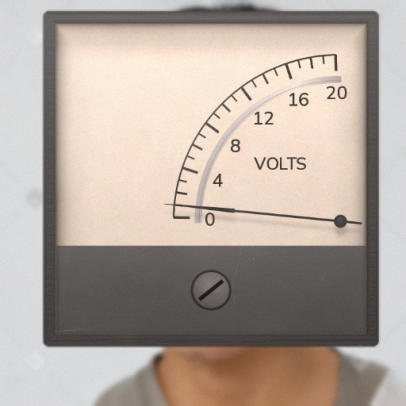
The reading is 1; V
